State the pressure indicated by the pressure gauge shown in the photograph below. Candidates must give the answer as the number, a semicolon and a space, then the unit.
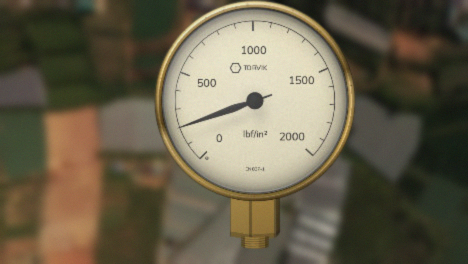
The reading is 200; psi
